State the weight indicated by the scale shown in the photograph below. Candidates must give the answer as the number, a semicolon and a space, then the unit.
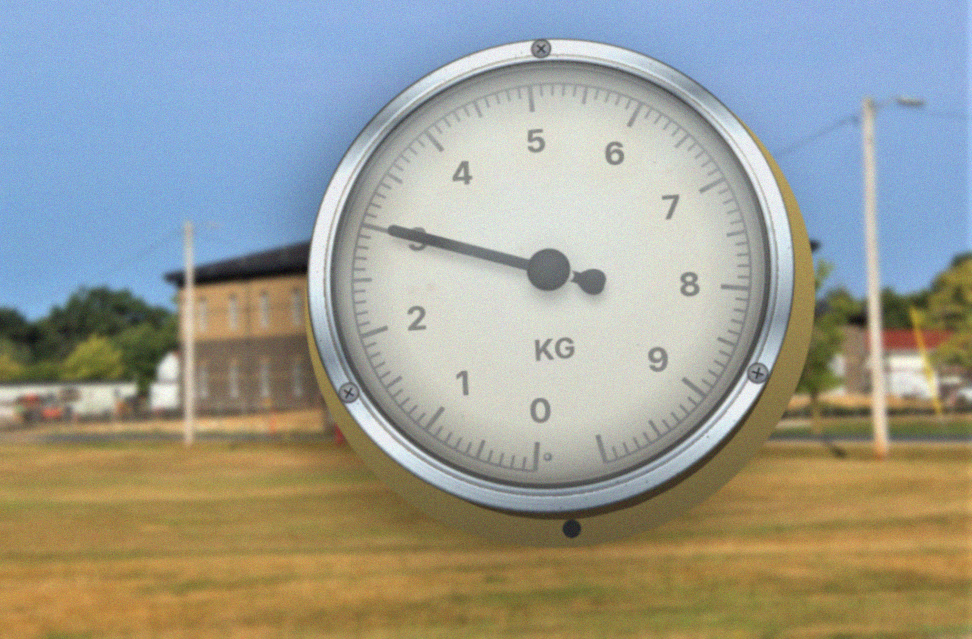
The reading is 3; kg
